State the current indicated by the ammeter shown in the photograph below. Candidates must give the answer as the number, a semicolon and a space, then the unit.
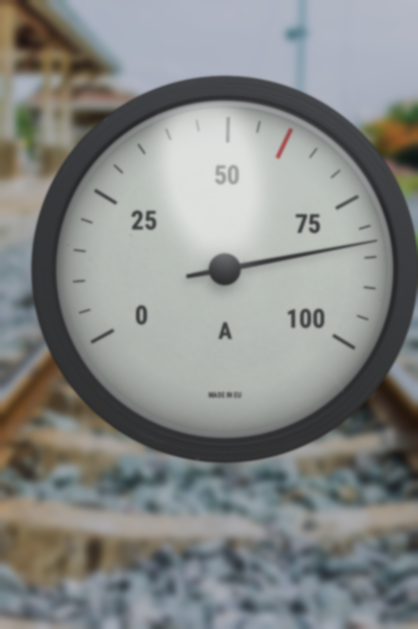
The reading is 82.5; A
